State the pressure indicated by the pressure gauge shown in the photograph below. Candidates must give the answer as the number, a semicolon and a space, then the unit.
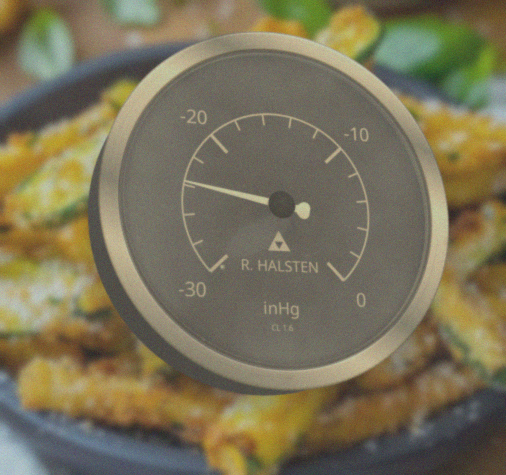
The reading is -24; inHg
